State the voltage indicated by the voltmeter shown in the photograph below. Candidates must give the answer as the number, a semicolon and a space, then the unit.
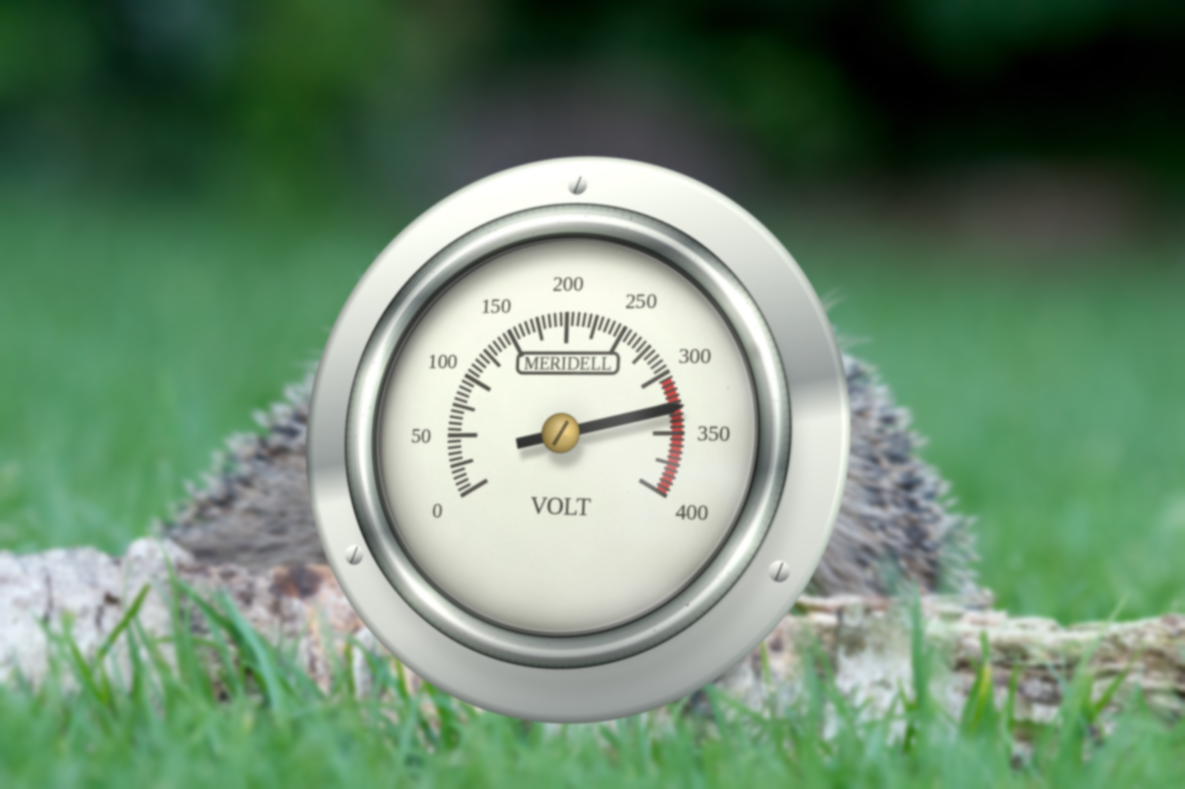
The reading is 330; V
